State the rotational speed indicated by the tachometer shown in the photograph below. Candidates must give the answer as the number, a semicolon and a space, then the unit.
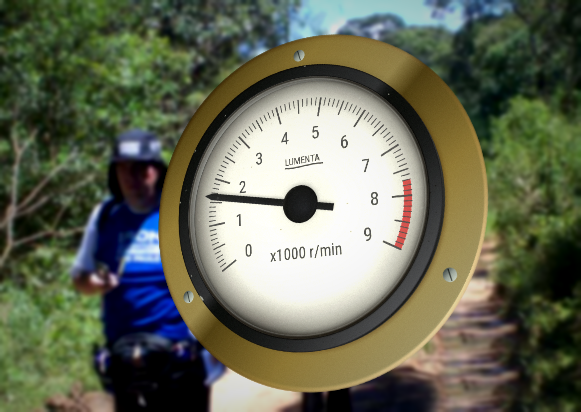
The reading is 1600; rpm
